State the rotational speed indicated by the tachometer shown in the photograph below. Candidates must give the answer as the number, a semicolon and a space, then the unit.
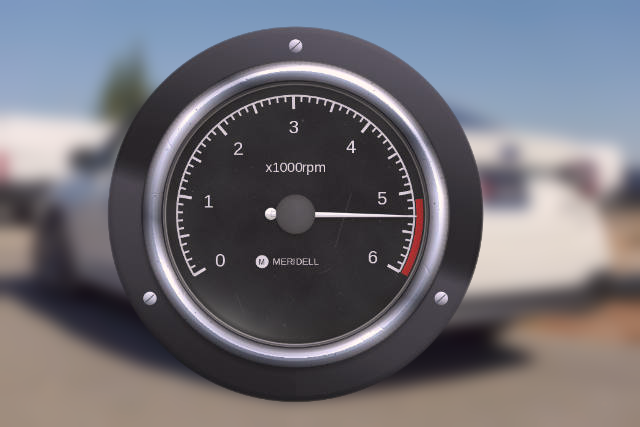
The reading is 5300; rpm
